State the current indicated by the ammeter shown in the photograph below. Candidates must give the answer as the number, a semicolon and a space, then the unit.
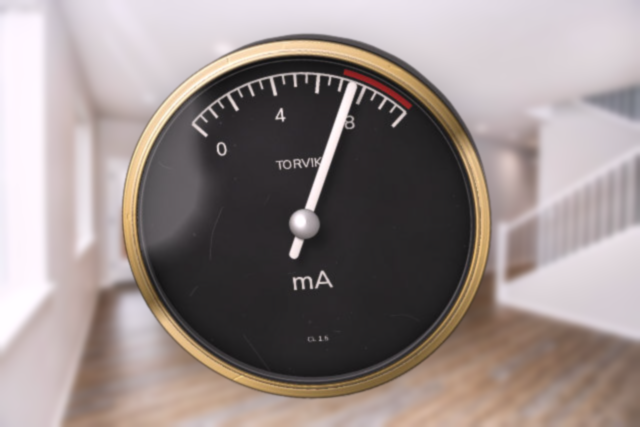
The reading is 7.5; mA
